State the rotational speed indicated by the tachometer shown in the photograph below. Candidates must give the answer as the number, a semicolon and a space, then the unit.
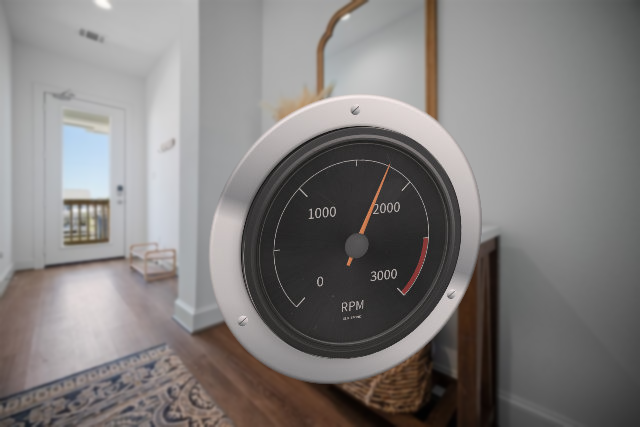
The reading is 1750; rpm
